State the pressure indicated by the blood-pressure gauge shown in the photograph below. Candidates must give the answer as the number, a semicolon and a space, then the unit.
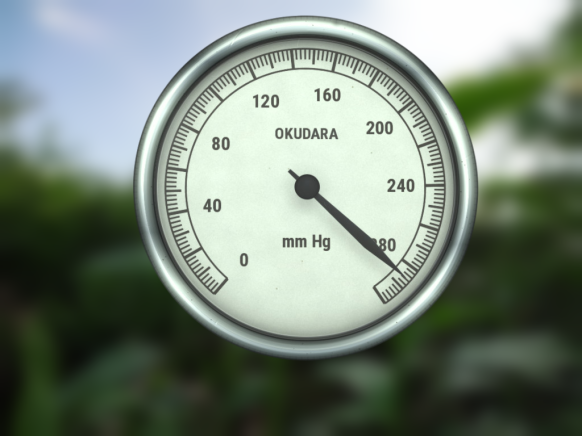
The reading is 286; mmHg
